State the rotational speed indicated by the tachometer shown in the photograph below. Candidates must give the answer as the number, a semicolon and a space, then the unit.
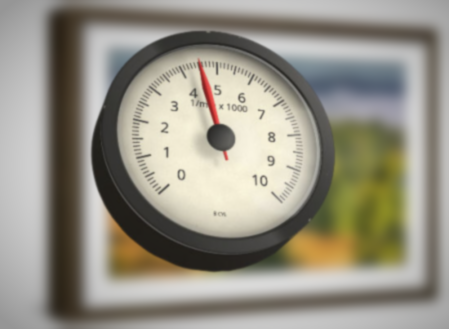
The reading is 4500; rpm
